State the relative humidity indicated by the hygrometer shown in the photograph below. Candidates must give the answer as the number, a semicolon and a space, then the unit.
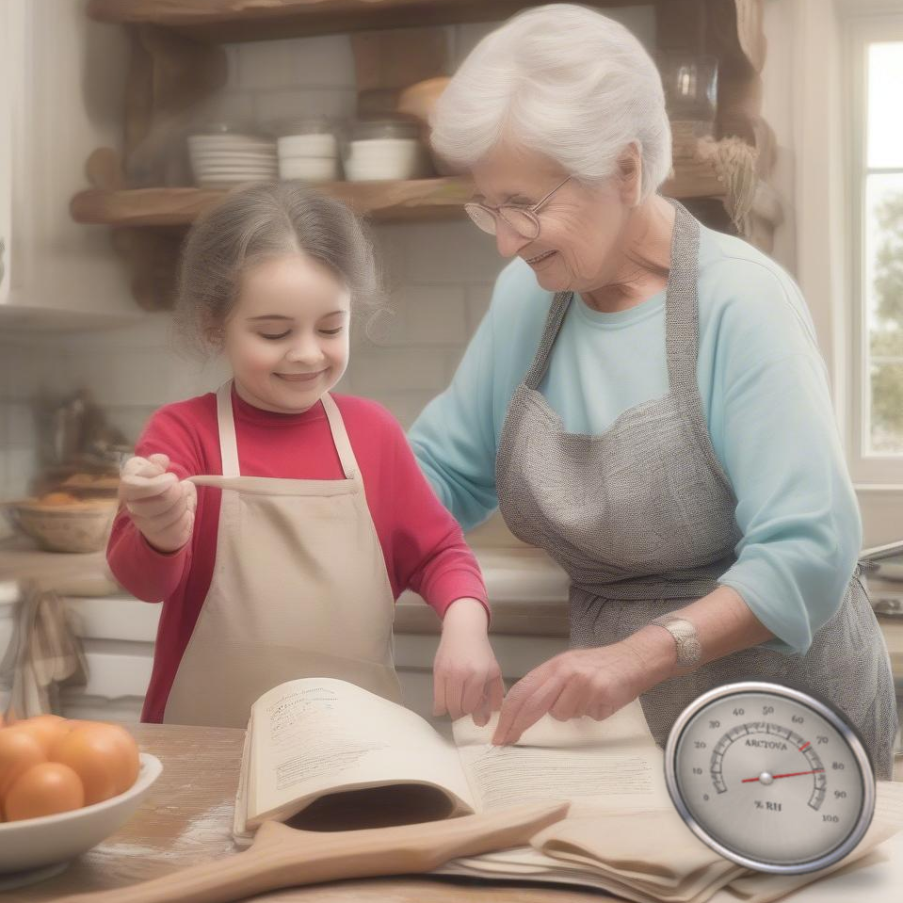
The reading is 80; %
